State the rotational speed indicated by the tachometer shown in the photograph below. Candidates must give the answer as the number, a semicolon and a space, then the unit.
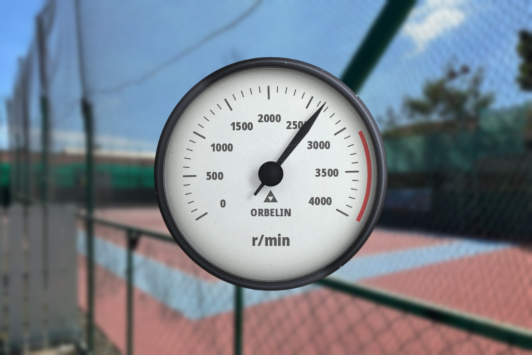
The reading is 2650; rpm
